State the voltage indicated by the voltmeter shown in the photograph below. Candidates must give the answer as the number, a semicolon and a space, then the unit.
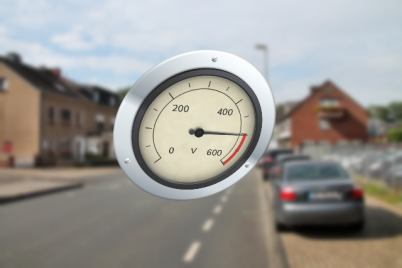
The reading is 500; V
